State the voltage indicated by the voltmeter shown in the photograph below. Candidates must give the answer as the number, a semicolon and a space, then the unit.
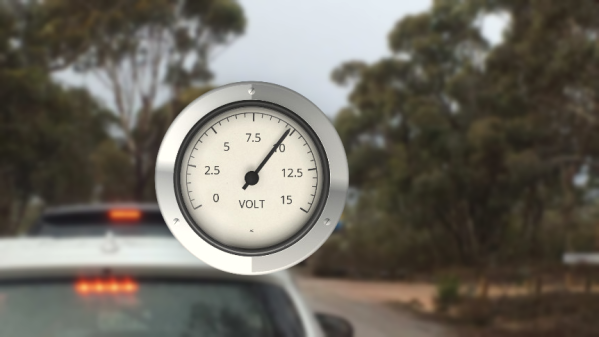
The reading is 9.75; V
